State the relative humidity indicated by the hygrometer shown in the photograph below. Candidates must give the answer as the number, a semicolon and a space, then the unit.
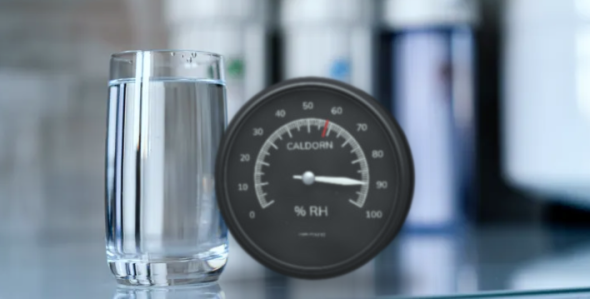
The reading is 90; %
